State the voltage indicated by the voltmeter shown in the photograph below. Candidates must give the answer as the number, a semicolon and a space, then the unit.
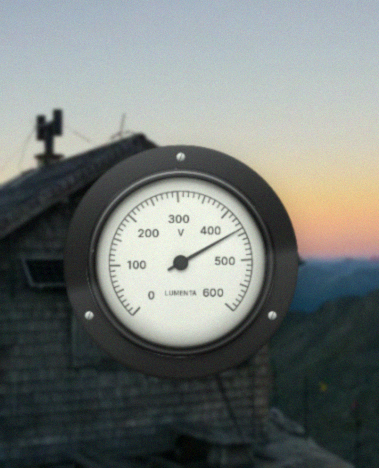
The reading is 440; V
